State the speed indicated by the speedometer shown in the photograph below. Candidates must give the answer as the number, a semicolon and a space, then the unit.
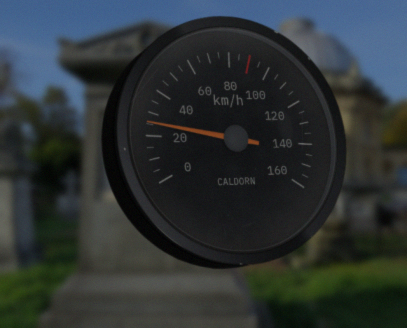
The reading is 25; km/h
